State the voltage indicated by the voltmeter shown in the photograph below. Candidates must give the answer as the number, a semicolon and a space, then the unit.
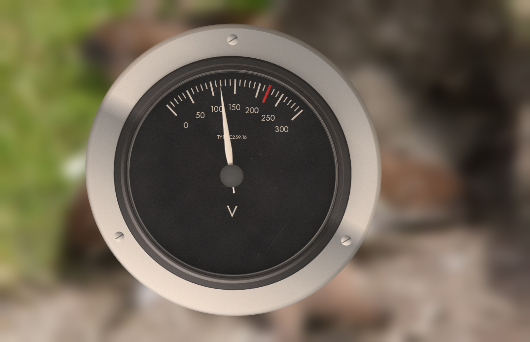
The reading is 120; V
